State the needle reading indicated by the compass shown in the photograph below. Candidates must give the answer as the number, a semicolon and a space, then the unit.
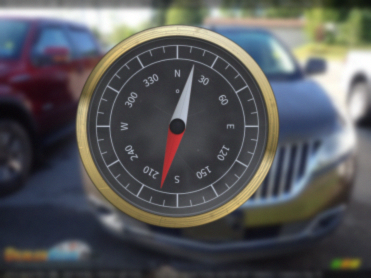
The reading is 195; °
